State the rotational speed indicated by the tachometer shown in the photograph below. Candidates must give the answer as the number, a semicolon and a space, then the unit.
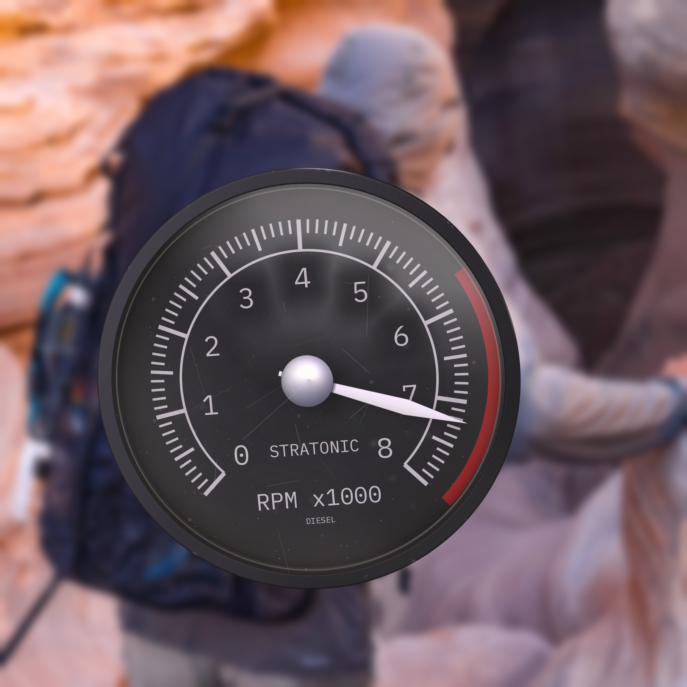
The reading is 7200; rpm
